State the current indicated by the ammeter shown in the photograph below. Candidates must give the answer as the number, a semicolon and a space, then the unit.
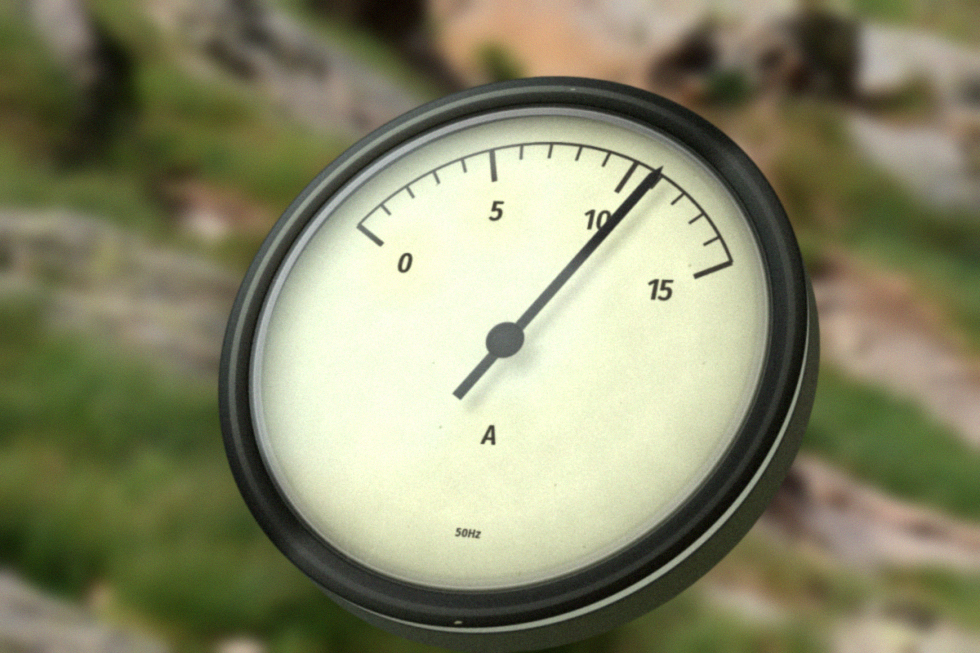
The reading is 11; A
